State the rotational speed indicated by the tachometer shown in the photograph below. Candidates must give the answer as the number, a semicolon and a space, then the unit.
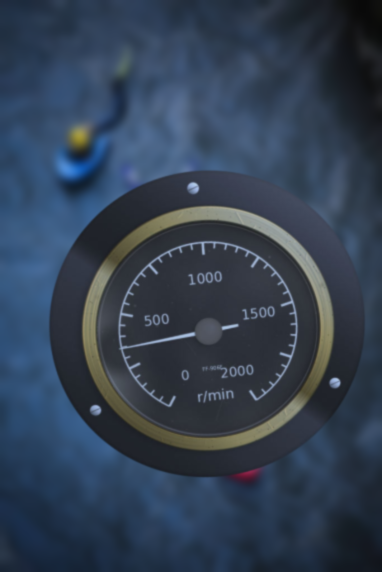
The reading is 350; rpm
